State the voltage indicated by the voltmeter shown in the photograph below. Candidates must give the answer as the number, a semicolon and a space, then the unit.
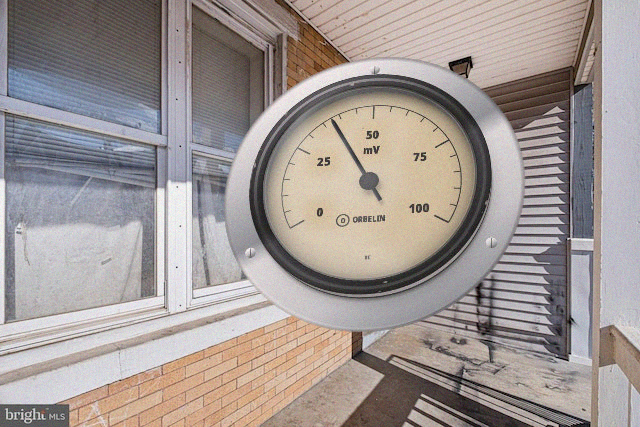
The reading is 37.5; mV
